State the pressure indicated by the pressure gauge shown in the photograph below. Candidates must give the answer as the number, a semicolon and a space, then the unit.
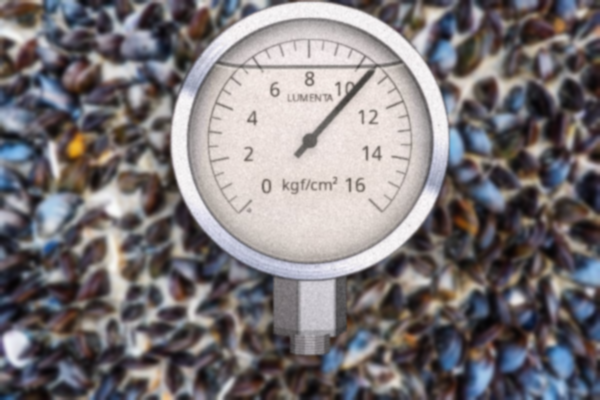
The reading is 10.5; kg/cm²
